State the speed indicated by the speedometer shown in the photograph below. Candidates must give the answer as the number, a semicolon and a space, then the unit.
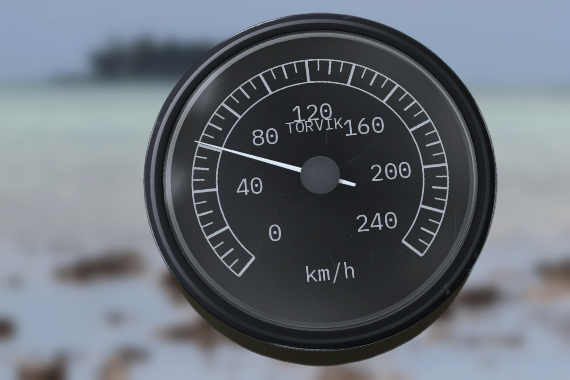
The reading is 60; km/h
